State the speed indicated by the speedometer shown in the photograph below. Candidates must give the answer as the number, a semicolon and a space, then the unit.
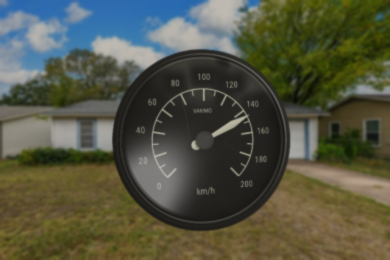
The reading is 145; km/h
